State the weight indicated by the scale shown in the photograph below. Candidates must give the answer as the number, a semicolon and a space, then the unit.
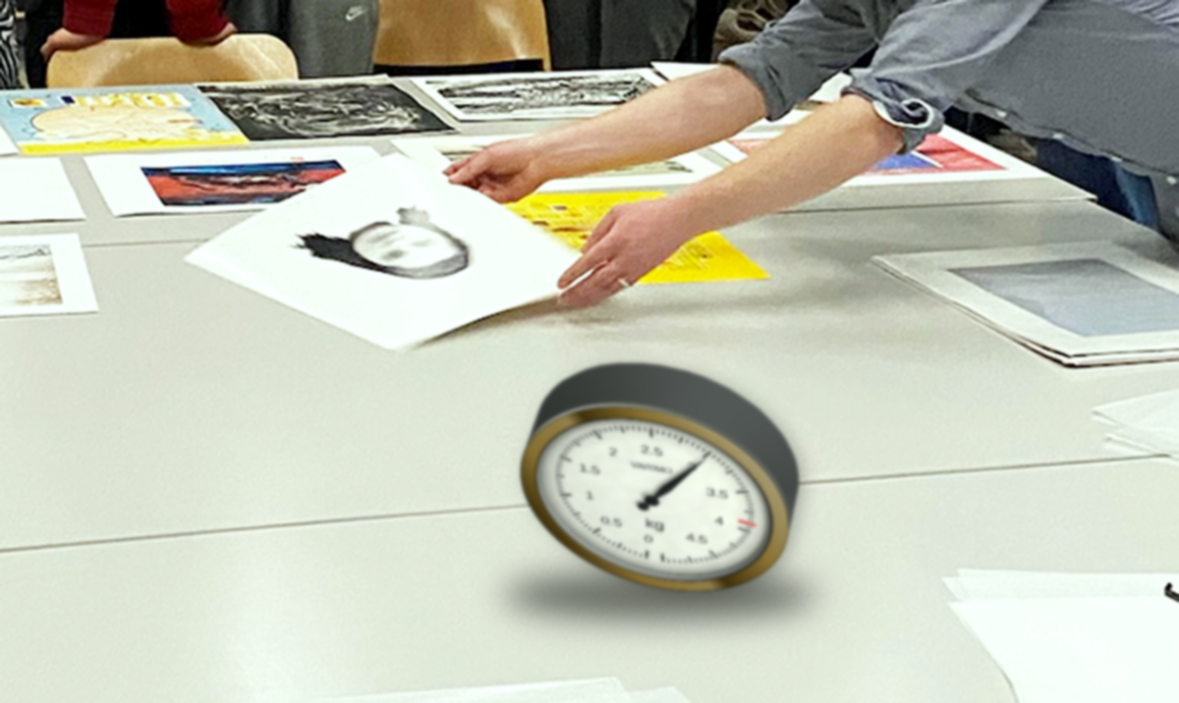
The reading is 3; kg
